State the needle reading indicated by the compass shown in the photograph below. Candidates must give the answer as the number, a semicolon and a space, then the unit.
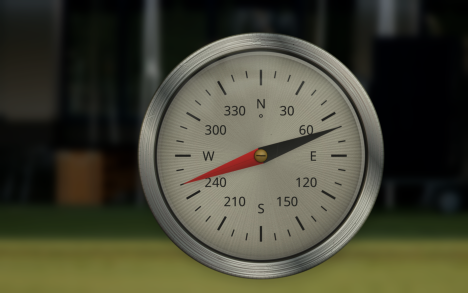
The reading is 250; °
